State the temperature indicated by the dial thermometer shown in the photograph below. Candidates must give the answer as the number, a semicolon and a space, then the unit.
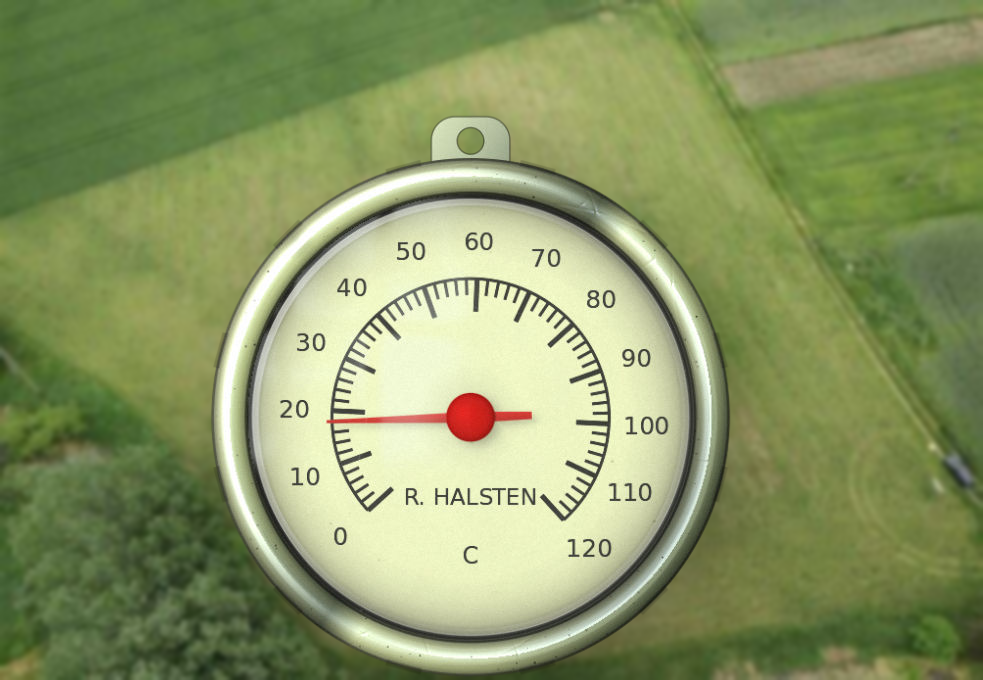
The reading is 18; °C
